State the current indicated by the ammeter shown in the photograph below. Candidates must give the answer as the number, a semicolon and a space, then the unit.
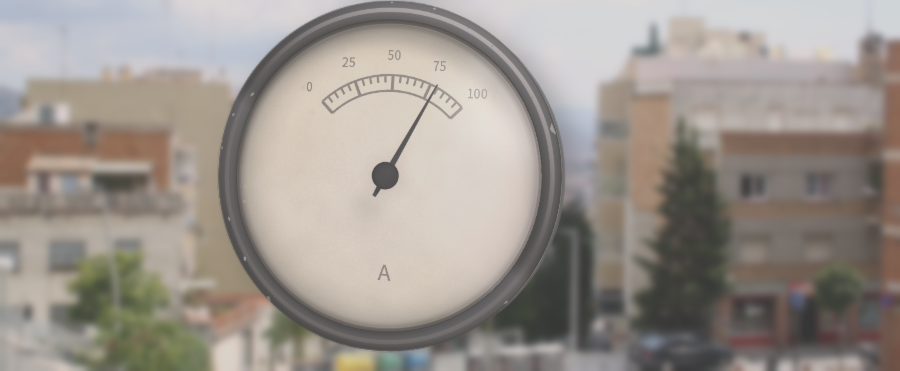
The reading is 80; A
